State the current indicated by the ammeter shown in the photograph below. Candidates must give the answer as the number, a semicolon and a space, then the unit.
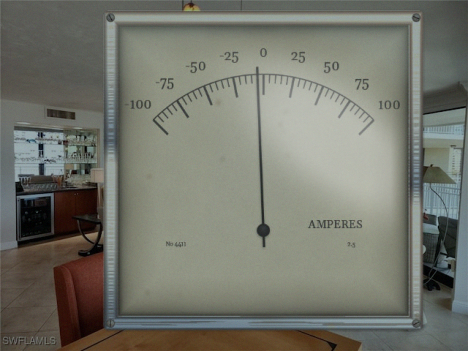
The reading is -5; A
